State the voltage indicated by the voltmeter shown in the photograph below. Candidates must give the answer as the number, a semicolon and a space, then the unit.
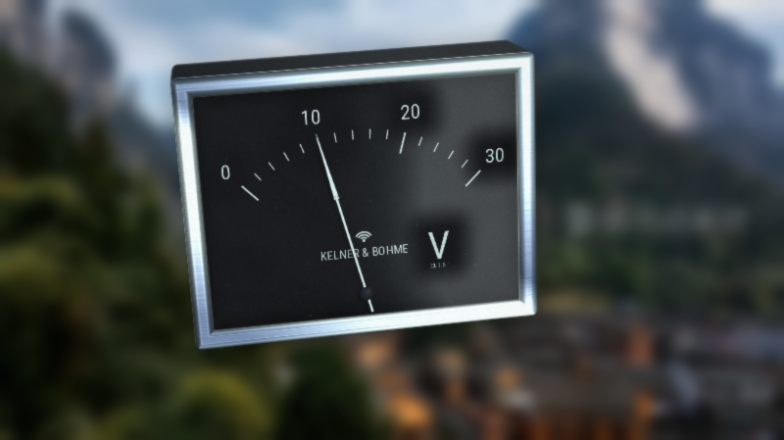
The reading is 10; V
